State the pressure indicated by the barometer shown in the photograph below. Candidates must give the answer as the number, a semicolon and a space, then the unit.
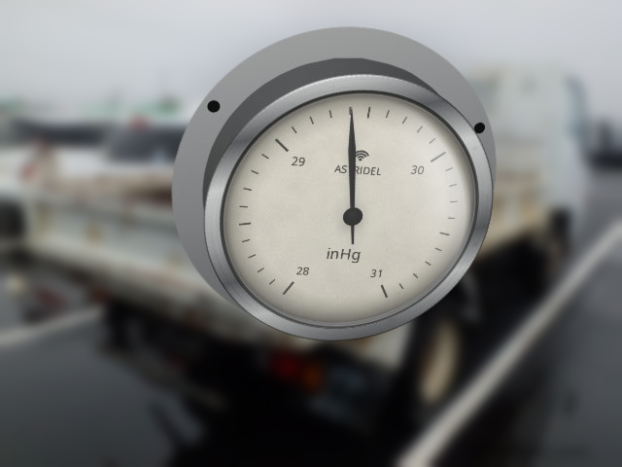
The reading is 29.4; inHg
